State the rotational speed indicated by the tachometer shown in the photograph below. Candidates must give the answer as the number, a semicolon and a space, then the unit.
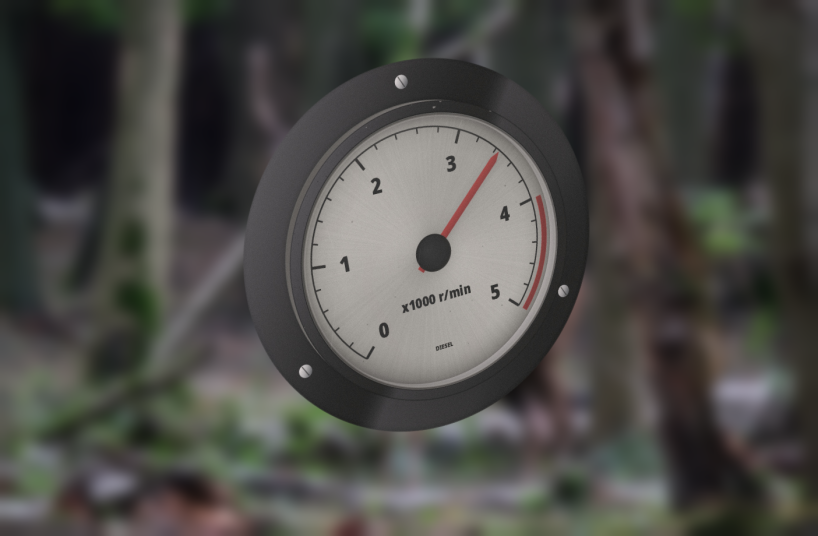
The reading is 3400; rpm
